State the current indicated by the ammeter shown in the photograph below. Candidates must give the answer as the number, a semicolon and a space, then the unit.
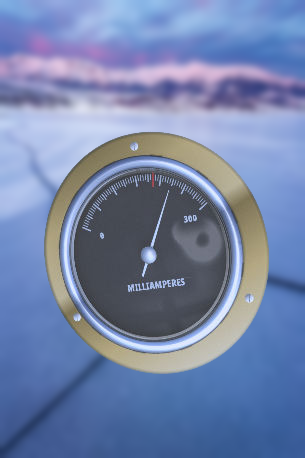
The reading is 225; mA
